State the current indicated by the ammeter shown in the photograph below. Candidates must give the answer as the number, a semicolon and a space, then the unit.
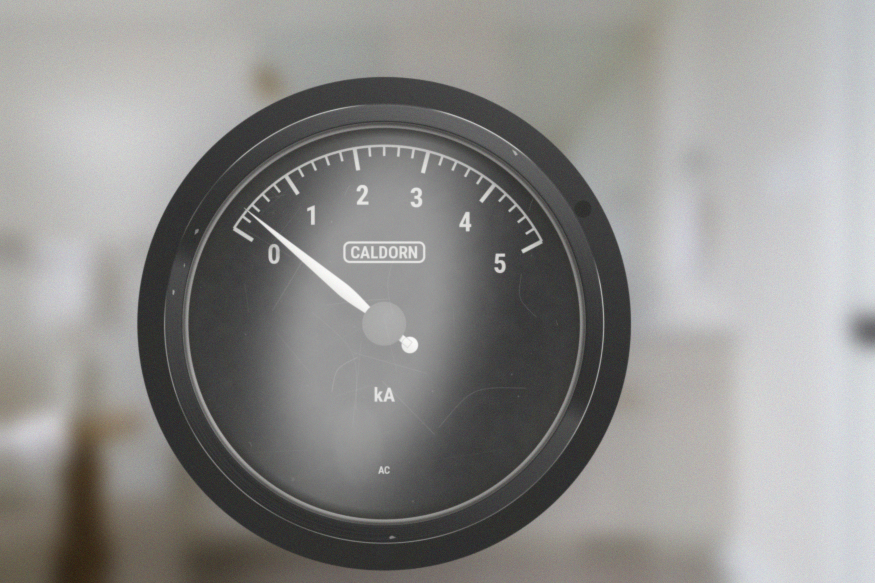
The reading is 0.3; kA
